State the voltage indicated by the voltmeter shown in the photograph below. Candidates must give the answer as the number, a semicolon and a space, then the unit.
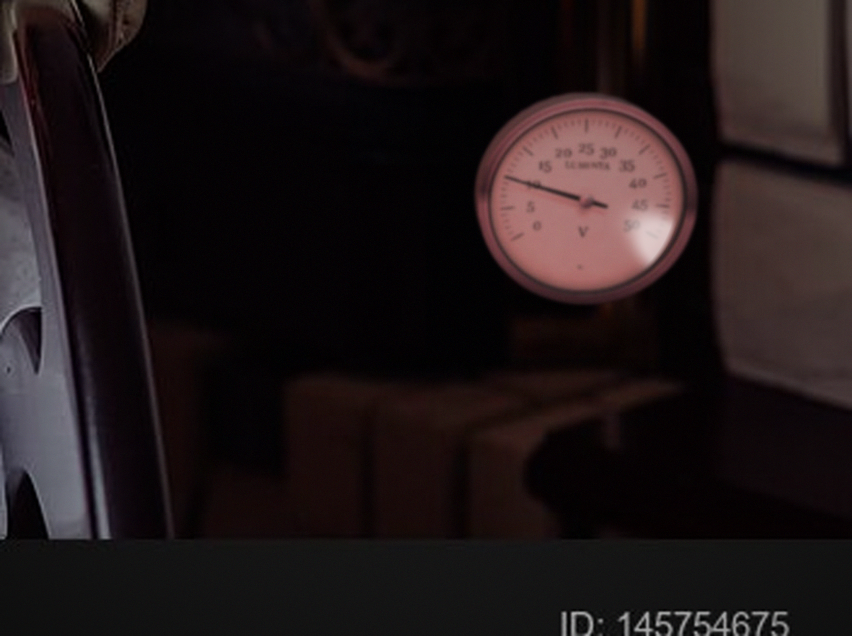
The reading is 10; V
